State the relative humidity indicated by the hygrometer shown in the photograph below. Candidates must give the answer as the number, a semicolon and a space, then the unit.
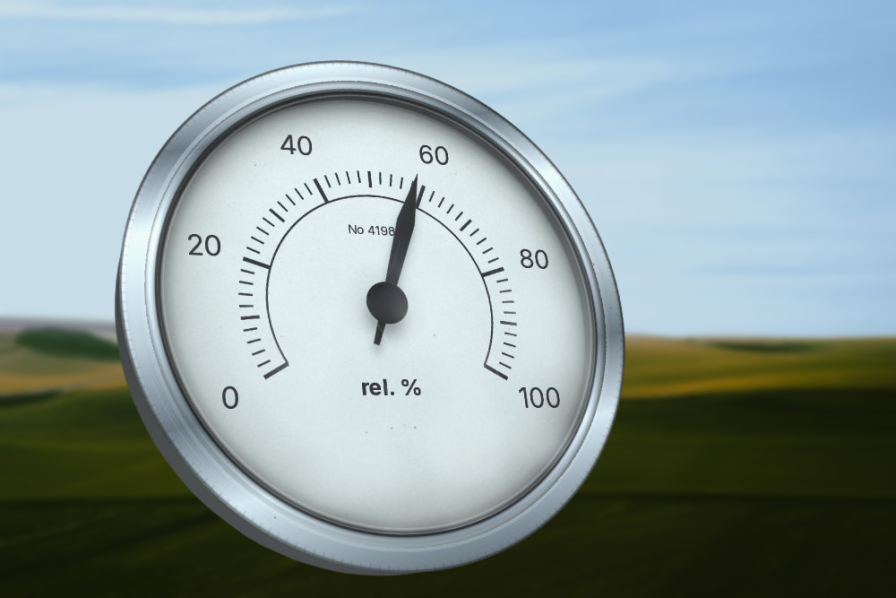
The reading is 58; %
